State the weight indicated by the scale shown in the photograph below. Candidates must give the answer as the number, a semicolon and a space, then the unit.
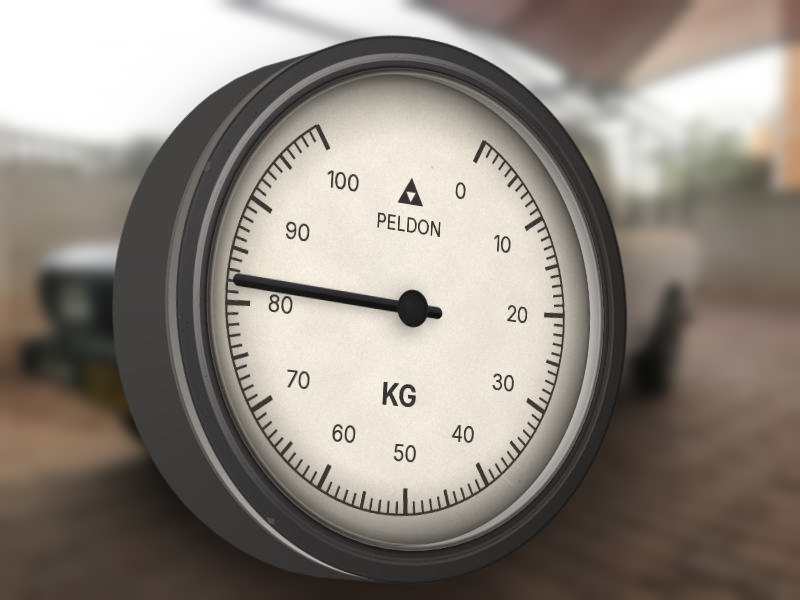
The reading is 82; kg
